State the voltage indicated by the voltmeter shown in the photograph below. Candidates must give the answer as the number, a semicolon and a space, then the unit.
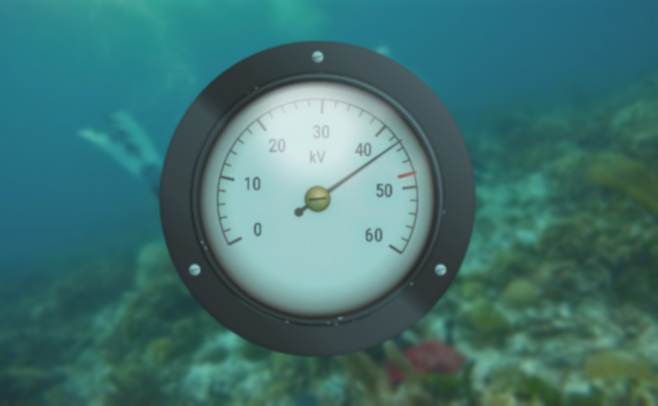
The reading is 43; kV
